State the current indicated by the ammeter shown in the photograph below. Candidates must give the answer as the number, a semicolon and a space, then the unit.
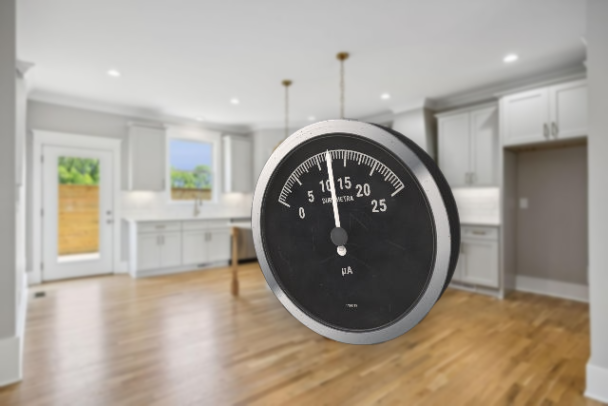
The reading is 12.5; µA
